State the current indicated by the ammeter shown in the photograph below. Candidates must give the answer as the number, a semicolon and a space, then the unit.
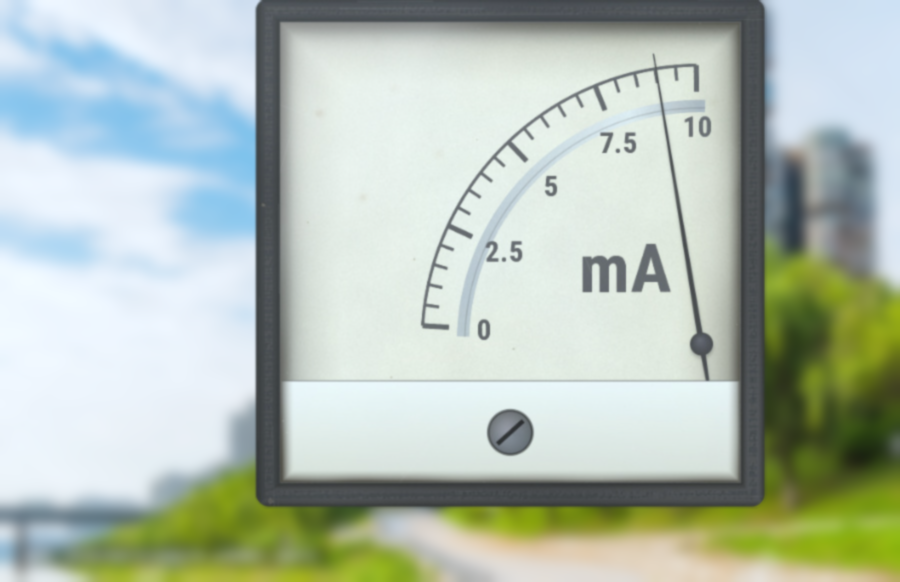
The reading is 9; mA
